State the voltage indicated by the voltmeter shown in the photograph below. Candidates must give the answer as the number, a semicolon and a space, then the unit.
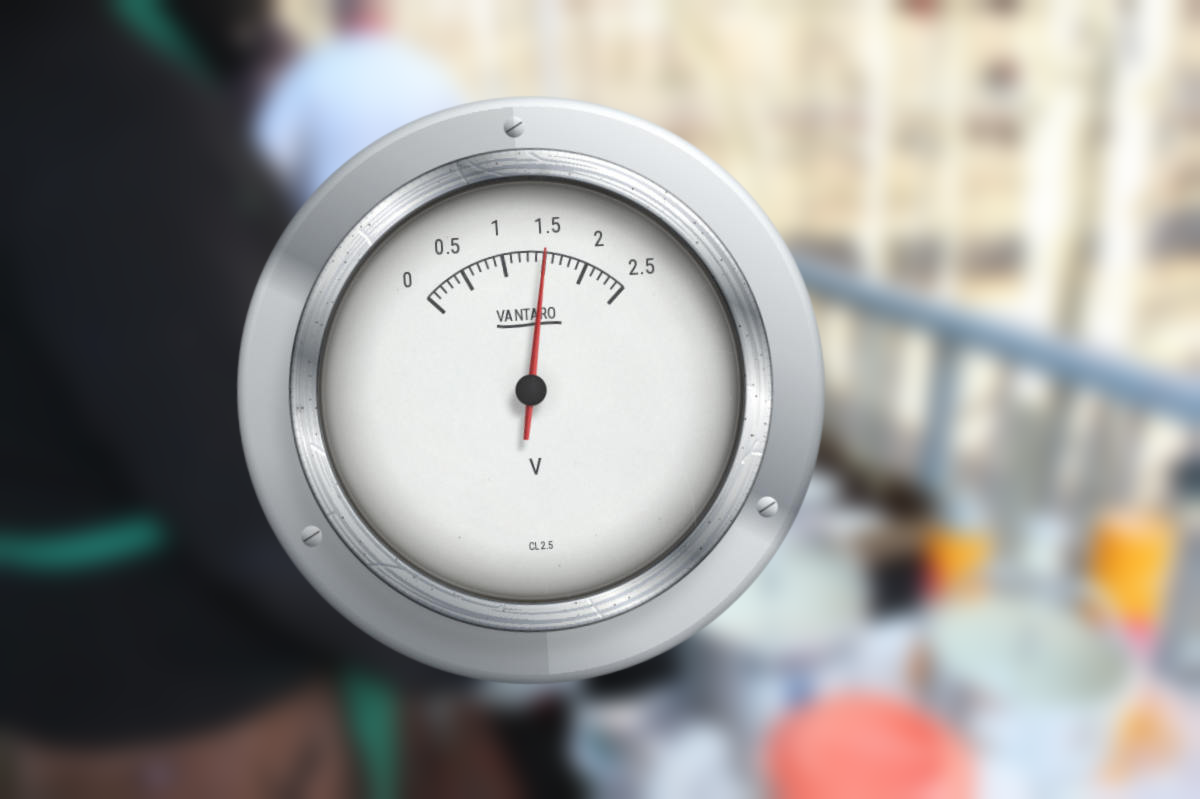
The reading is 1.5; V
